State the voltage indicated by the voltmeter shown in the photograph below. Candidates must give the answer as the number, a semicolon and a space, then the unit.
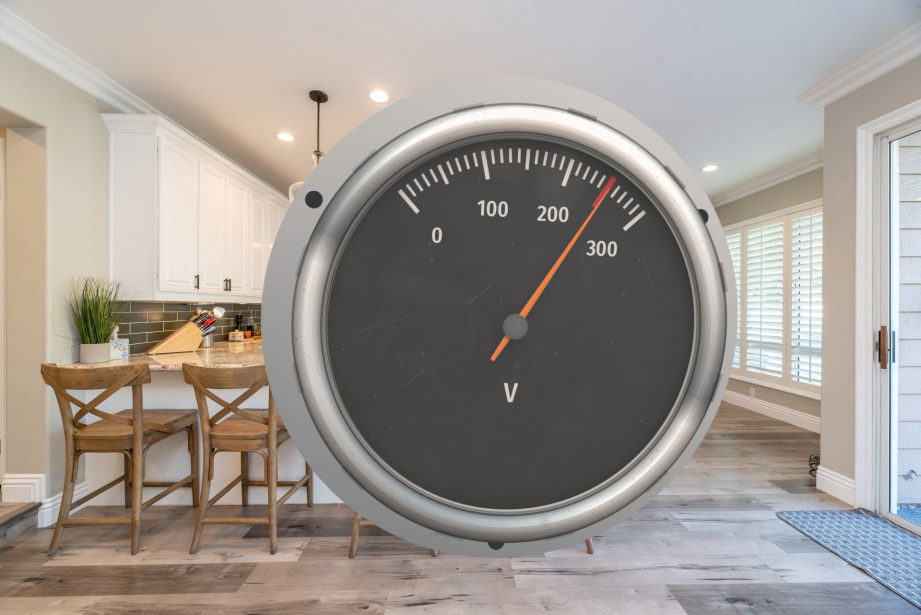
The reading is 250; V
